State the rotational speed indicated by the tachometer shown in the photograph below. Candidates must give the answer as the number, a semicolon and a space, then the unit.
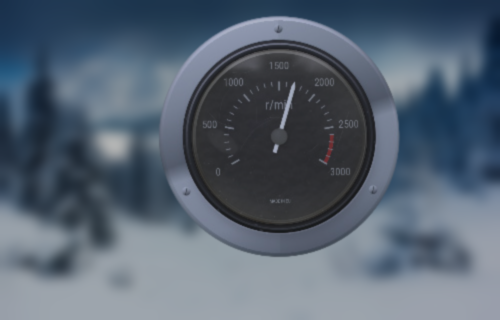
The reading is 1700; rpm
